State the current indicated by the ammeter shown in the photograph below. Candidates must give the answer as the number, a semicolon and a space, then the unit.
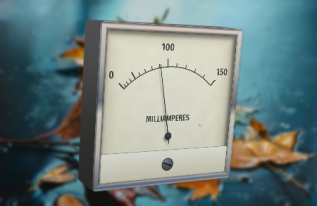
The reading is 90; mA
